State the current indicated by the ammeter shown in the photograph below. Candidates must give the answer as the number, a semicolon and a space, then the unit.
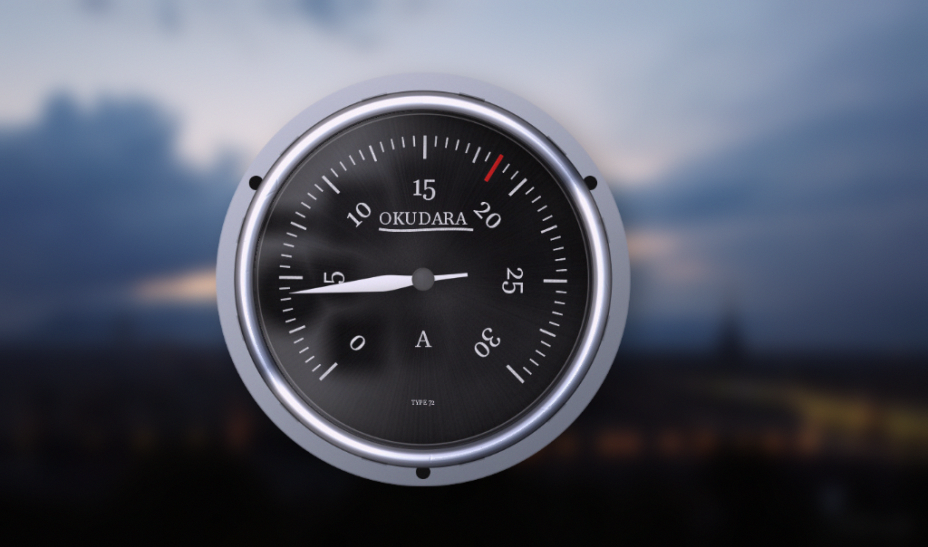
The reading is 4.25; A
